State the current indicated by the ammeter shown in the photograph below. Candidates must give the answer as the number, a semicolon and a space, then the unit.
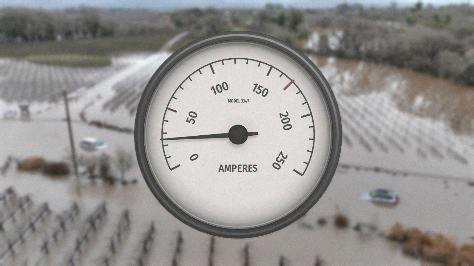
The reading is 25; A
